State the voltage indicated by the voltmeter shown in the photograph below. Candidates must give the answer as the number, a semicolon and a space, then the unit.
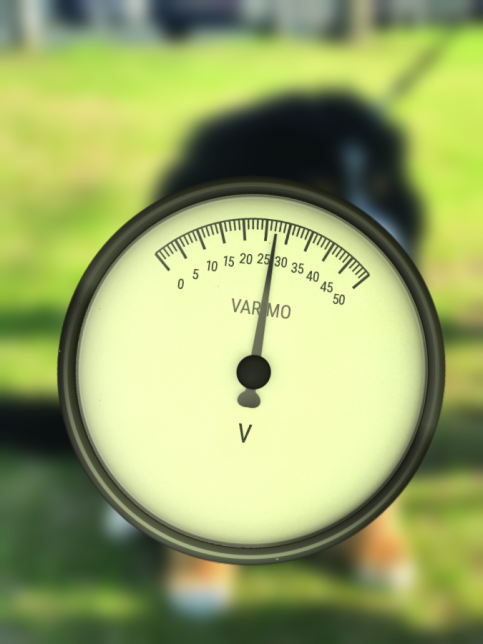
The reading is 27; V
